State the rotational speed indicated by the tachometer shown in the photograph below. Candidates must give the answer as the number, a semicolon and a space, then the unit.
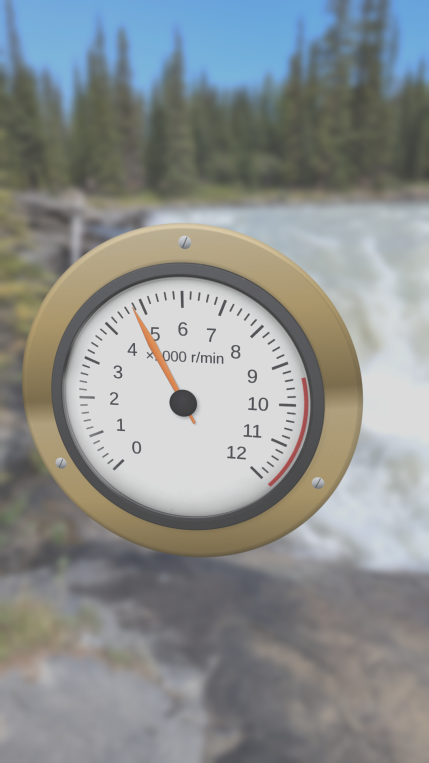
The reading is 4800; rpm
